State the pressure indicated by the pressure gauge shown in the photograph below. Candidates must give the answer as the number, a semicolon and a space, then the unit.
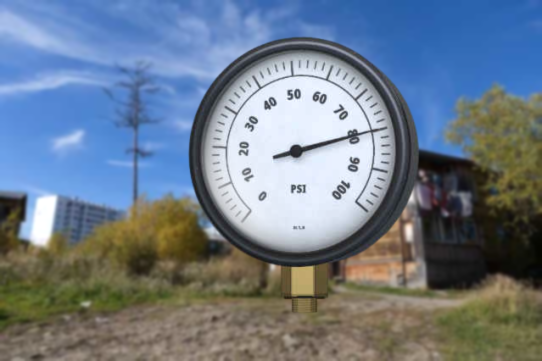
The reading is 80; psi
